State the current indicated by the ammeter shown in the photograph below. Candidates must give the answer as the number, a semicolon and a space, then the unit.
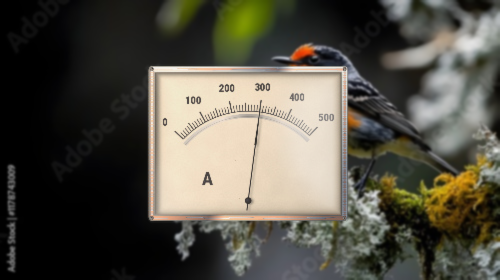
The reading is 300; A
